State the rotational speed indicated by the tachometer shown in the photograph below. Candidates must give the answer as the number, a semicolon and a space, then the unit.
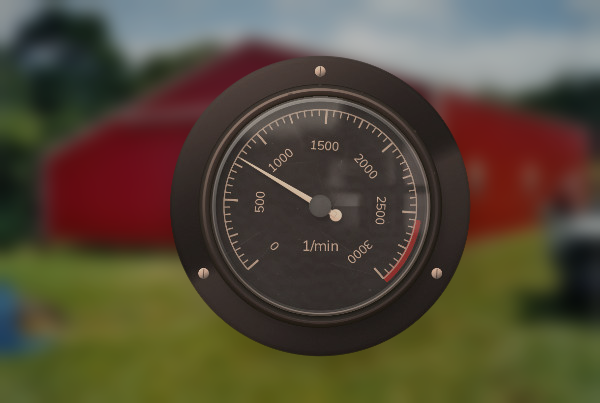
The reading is 800; rpm
